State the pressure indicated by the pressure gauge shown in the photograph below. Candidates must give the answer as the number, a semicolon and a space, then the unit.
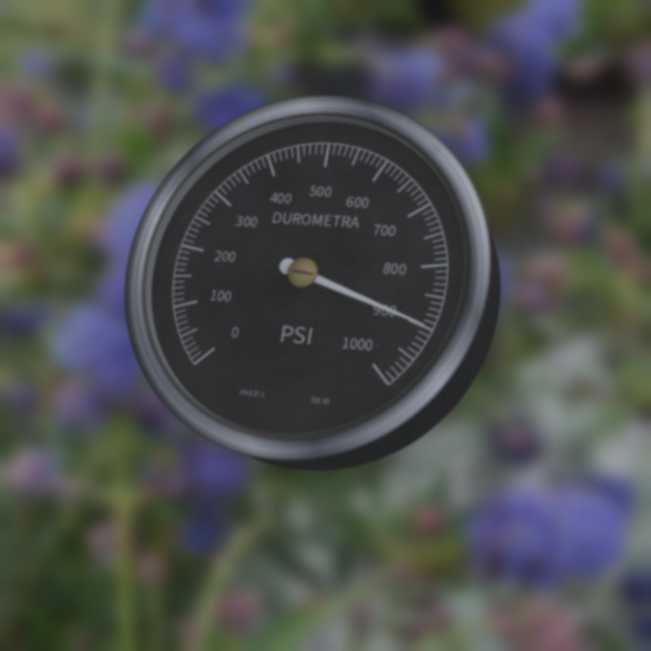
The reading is 900; psi
